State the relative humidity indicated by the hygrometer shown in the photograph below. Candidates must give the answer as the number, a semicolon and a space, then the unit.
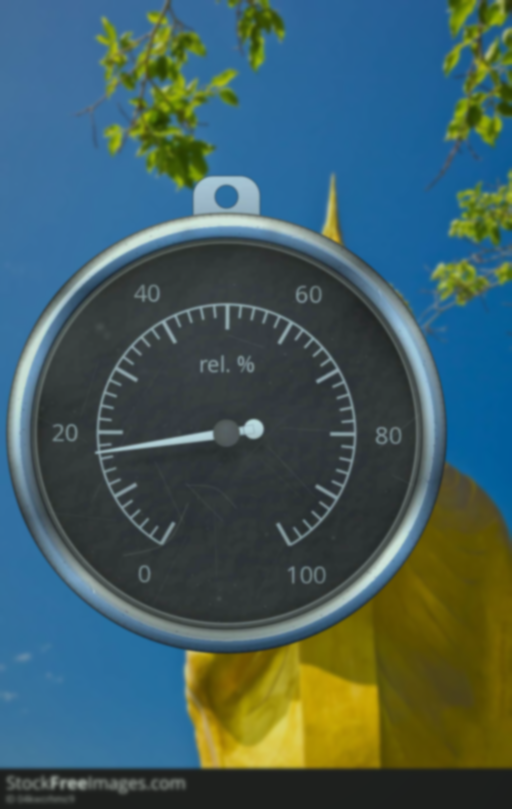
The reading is 17; %
